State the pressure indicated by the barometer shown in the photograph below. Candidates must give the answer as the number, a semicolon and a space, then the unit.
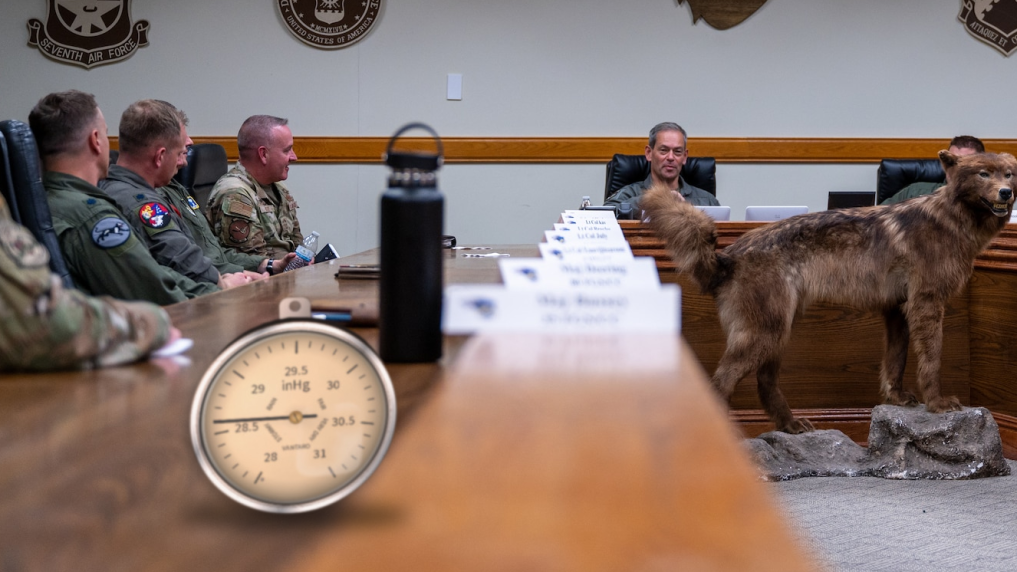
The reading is 28.6; inHg
